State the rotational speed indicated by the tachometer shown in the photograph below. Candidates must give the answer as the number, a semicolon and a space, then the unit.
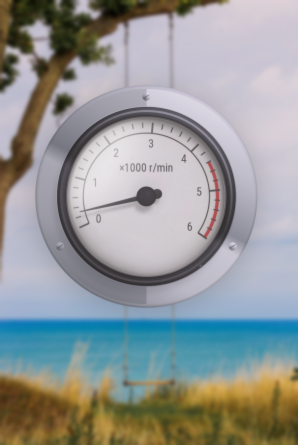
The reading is 300; rpm
